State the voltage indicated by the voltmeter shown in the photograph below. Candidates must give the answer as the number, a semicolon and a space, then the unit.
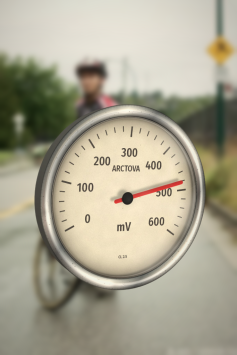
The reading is 480; mV
